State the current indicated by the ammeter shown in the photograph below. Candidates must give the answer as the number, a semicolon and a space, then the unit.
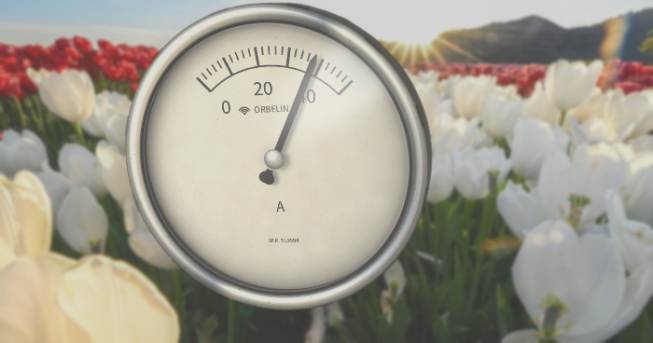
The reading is 38; A
